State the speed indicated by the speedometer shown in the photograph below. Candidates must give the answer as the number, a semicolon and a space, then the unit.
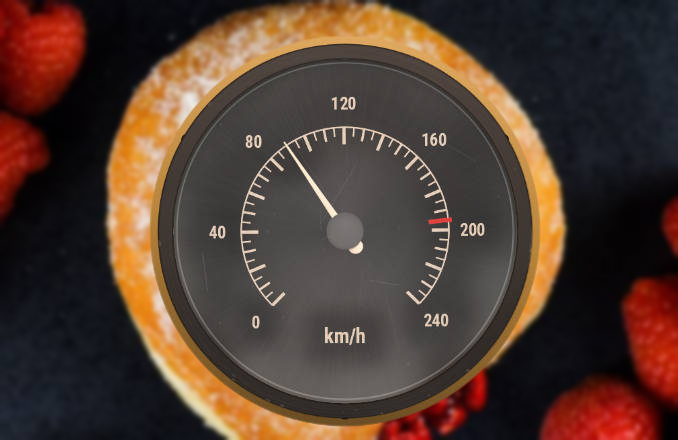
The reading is 90; km/h
